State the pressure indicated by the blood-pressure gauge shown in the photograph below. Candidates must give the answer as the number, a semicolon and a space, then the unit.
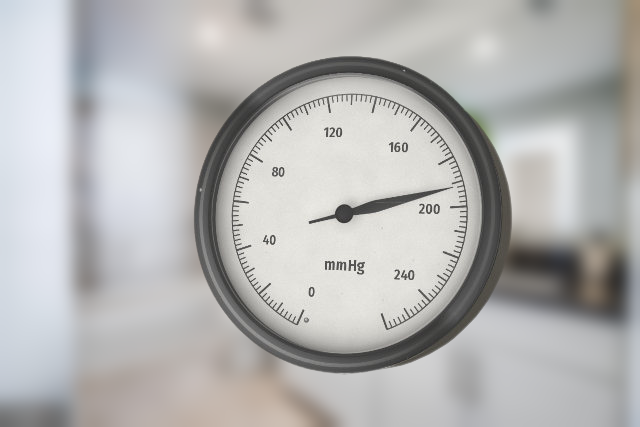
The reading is 192; mmHg
